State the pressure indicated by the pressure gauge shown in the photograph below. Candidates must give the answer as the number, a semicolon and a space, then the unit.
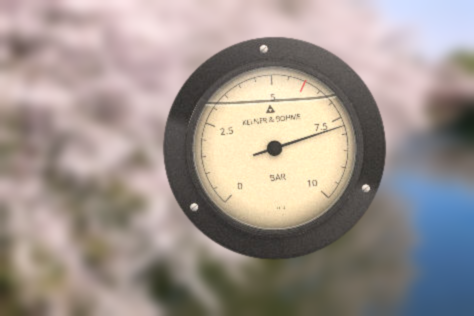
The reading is 7.75; bar
